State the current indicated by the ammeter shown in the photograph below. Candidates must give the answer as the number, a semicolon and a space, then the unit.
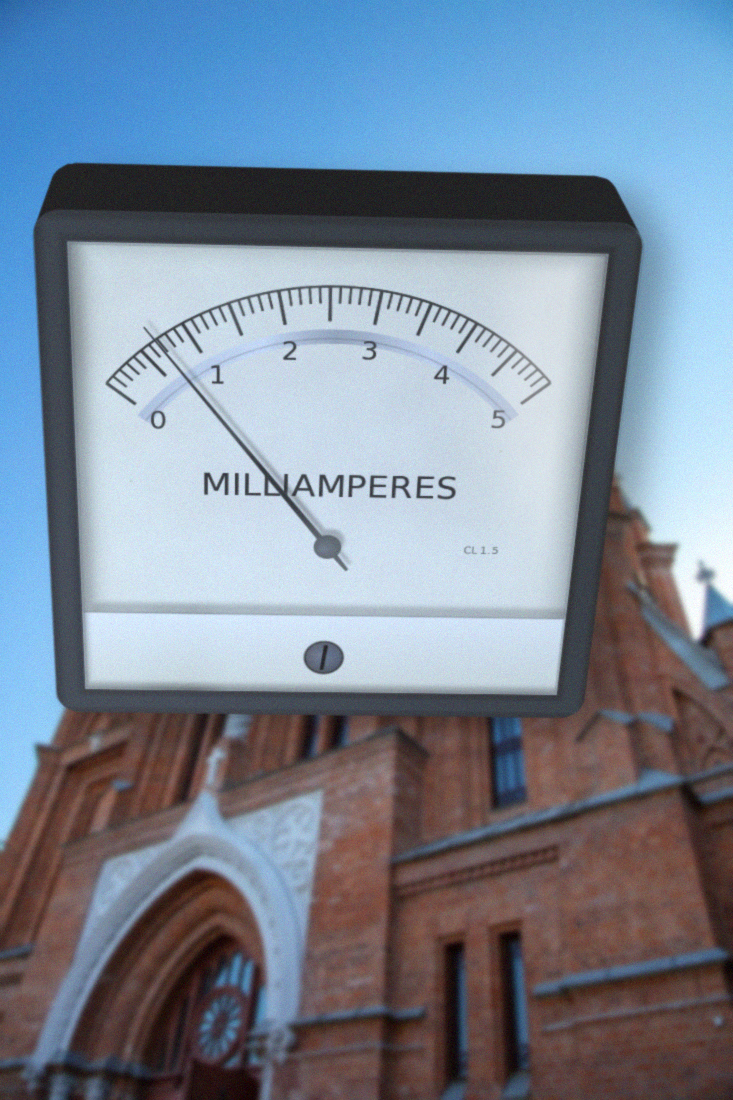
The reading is 0.7; mA
